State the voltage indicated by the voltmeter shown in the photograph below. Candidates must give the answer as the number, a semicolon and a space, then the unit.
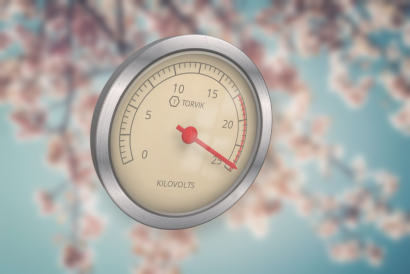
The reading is 24.5; kV
